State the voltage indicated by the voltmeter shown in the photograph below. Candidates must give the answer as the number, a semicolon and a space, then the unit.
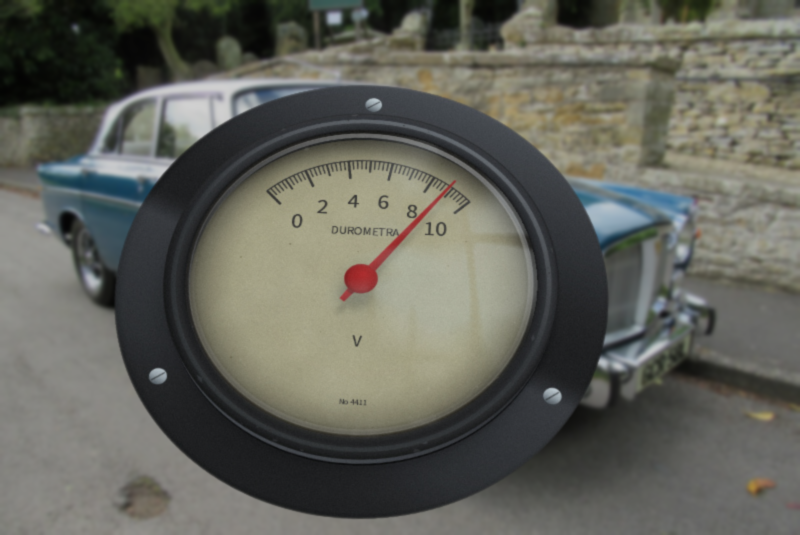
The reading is 9; V
